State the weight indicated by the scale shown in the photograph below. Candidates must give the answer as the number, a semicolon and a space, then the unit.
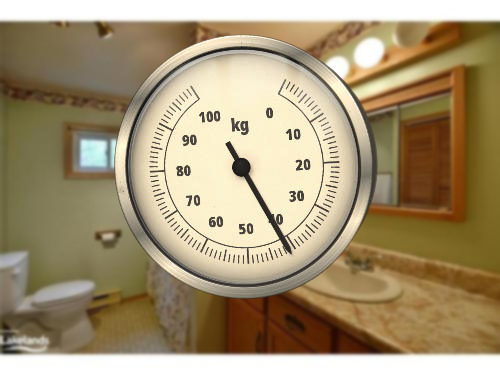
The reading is 41; kg
